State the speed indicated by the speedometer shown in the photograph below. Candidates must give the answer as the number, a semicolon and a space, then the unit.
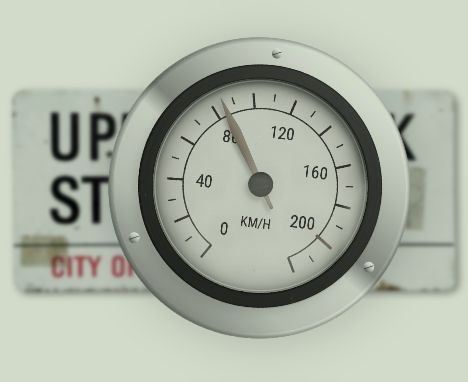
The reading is 85; km/h
